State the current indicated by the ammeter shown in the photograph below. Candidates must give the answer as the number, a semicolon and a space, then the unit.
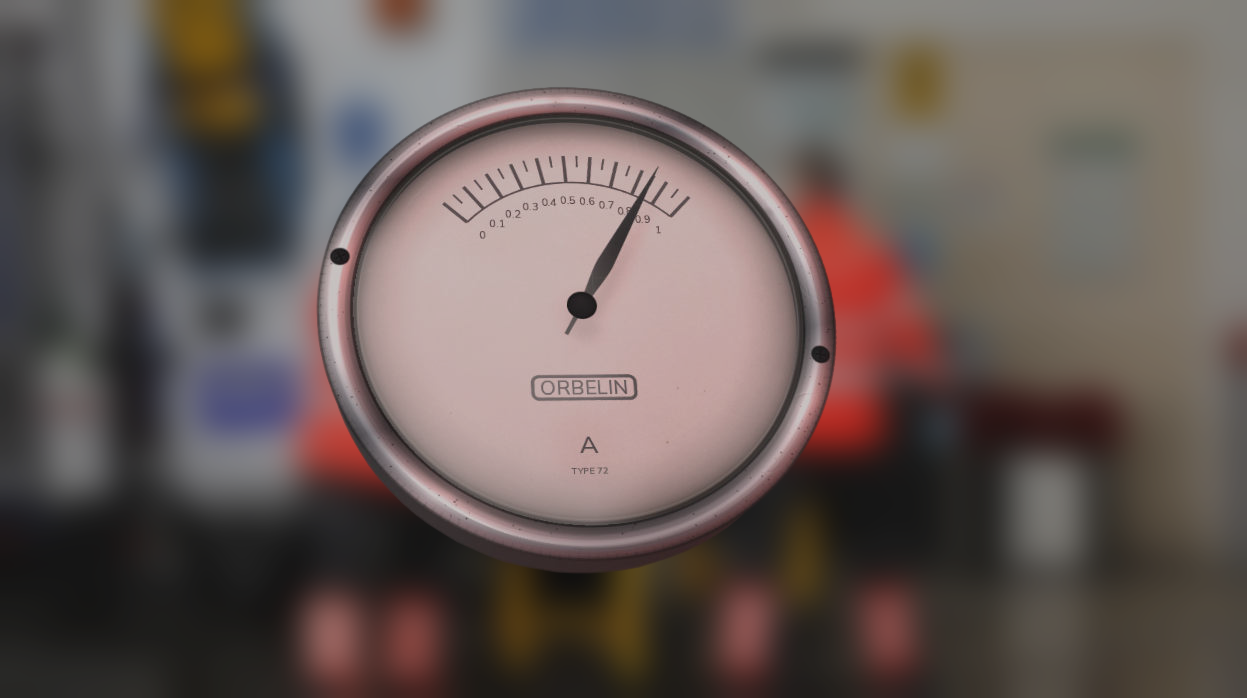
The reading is 0.85; A
